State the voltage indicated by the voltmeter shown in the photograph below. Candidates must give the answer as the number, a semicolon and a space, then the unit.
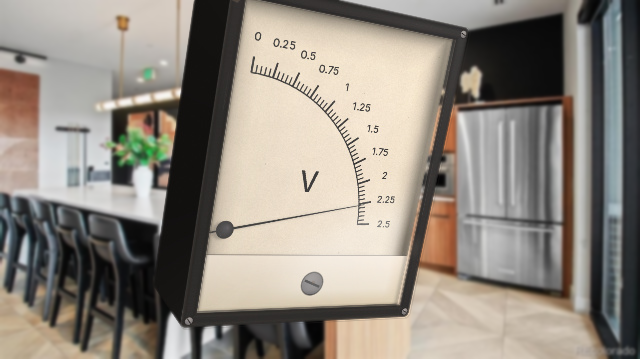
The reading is 2.25; V
